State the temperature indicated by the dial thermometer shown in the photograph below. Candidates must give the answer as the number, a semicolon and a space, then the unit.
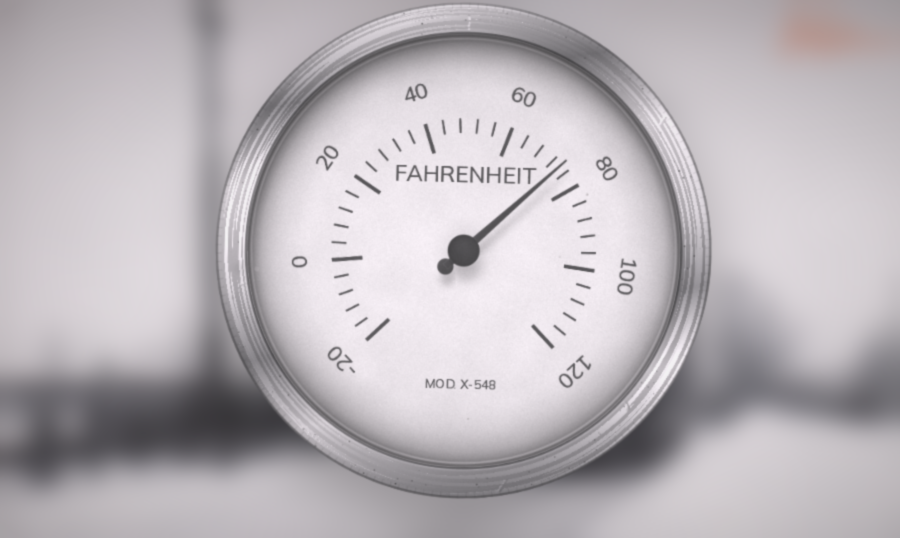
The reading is 74; °F
